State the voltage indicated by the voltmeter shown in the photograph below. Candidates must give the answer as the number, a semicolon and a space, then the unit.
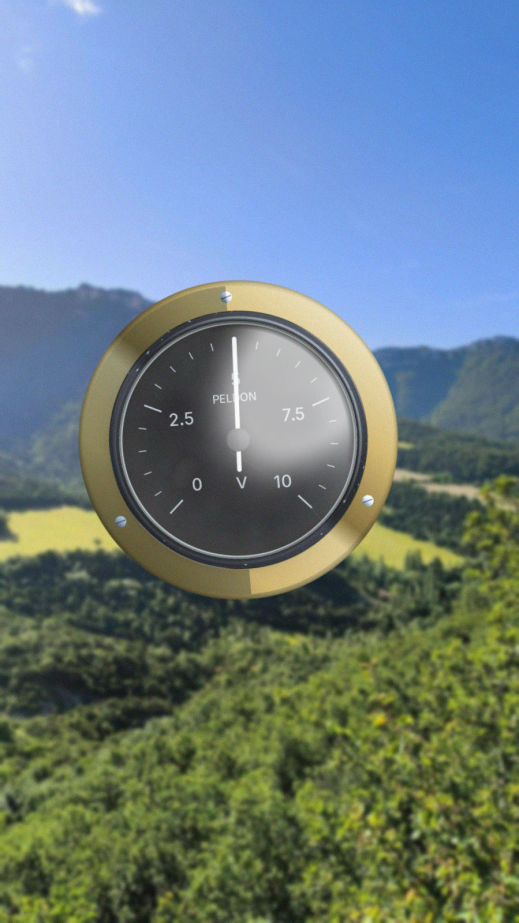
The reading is 5; V
